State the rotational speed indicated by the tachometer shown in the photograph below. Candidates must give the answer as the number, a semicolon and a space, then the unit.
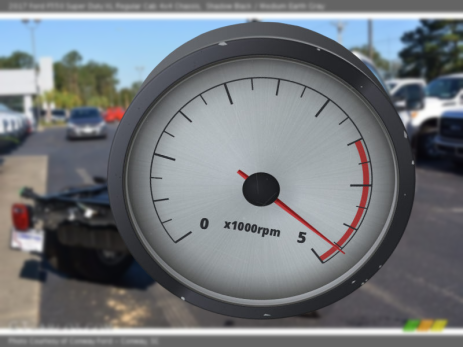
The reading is 4750; rpm
